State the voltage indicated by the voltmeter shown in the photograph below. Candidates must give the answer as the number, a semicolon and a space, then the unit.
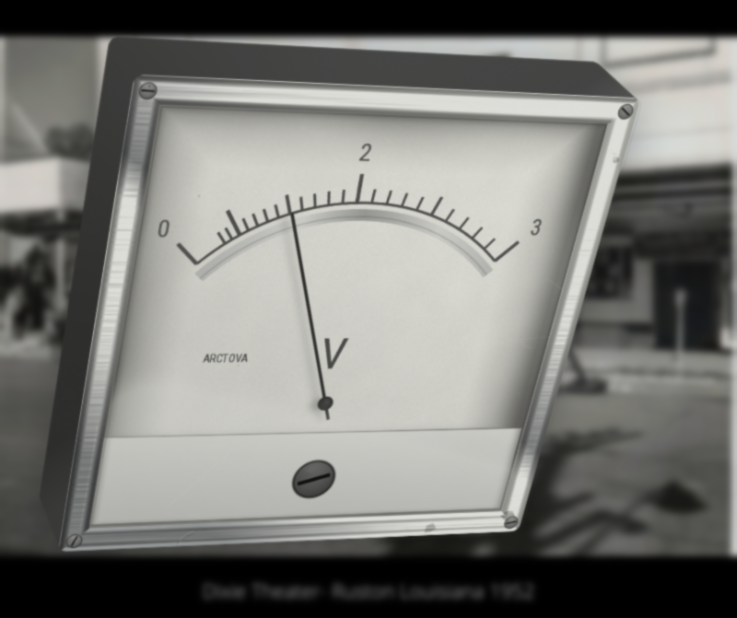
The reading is 1.5; V
